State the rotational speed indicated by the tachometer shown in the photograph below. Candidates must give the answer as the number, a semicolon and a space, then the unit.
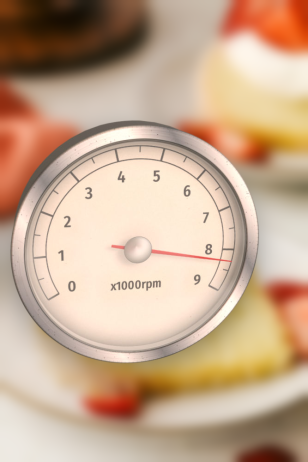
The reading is 8250; rpm
